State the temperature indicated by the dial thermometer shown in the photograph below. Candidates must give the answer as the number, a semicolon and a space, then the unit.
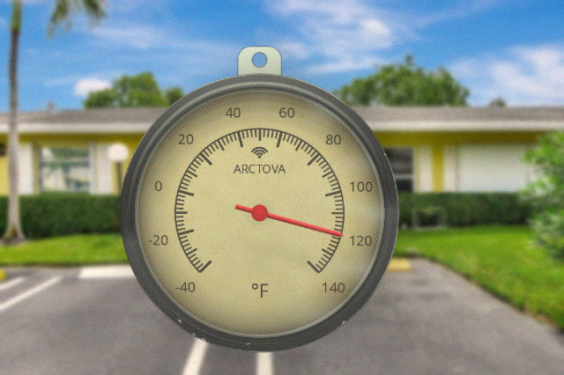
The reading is 120; °F
